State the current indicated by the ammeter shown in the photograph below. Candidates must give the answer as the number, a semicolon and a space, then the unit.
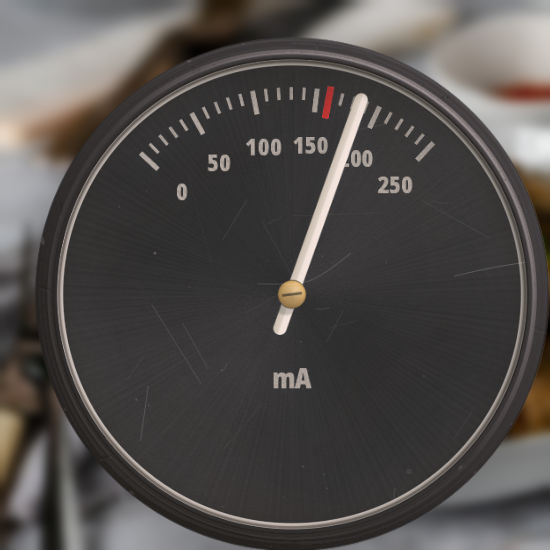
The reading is 185; mA
